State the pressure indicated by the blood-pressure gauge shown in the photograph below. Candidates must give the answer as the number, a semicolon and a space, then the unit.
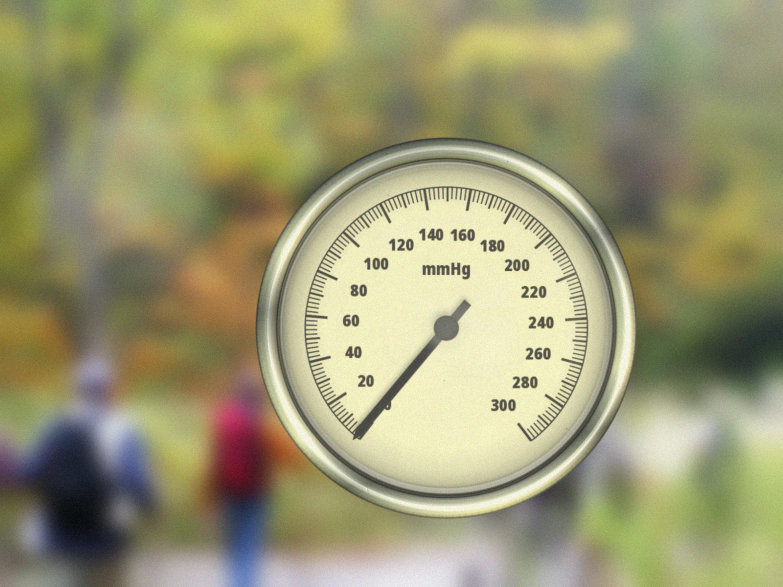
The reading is 2; mmHg
